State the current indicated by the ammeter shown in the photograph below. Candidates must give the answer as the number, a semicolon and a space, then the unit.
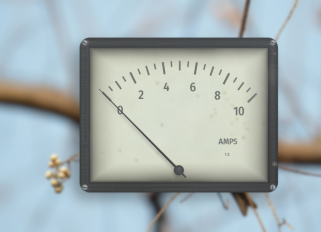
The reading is 0; A
